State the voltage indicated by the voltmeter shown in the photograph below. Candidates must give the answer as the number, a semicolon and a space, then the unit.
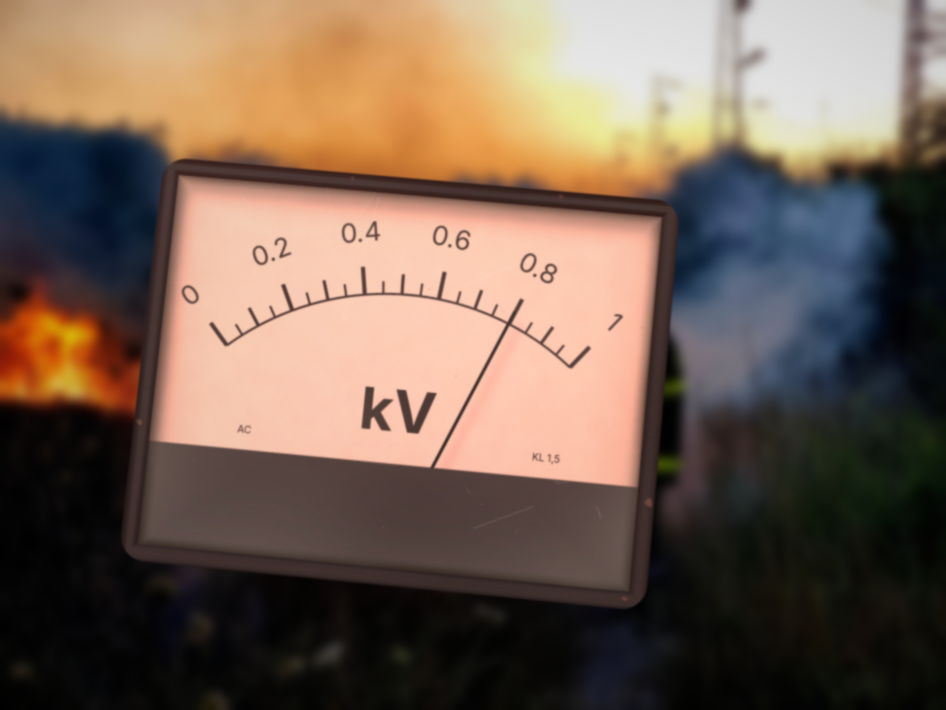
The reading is 0.8; kV
